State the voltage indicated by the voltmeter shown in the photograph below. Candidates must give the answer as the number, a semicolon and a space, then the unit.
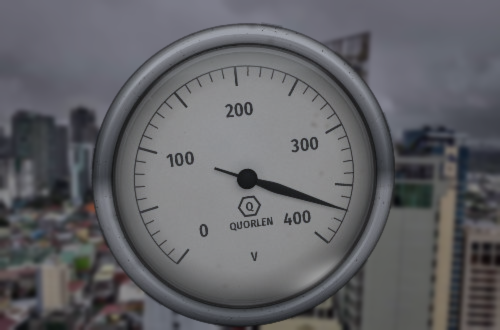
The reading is 370; V
